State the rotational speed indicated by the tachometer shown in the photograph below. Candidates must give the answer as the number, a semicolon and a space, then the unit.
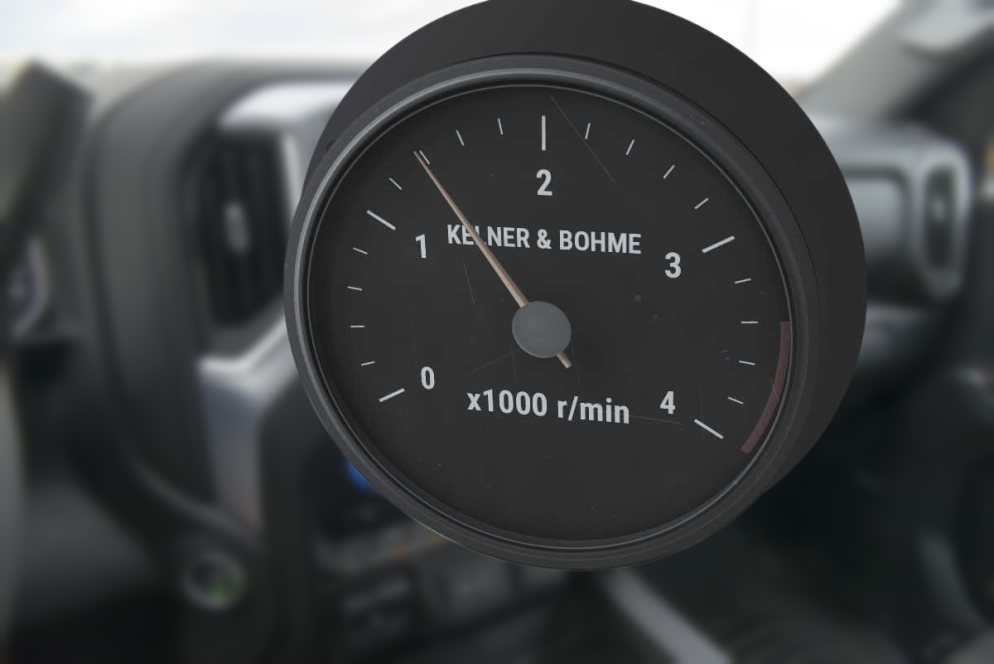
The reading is 1400; rpm
